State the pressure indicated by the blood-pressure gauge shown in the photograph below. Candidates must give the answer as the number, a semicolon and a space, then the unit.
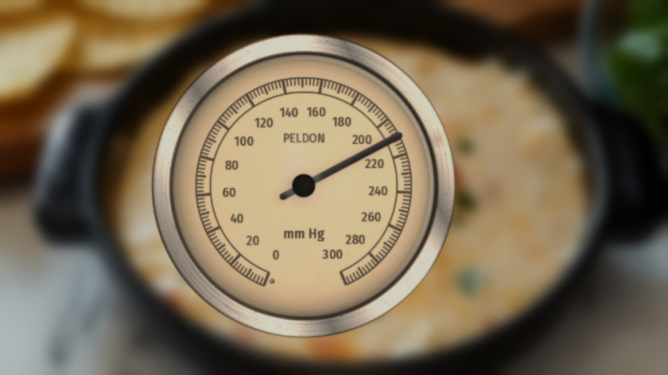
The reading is 210; mmHg
